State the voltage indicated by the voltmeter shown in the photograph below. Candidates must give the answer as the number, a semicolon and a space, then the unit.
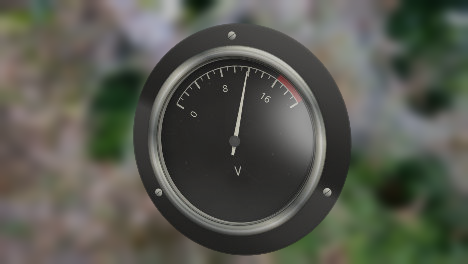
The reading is 12; V
